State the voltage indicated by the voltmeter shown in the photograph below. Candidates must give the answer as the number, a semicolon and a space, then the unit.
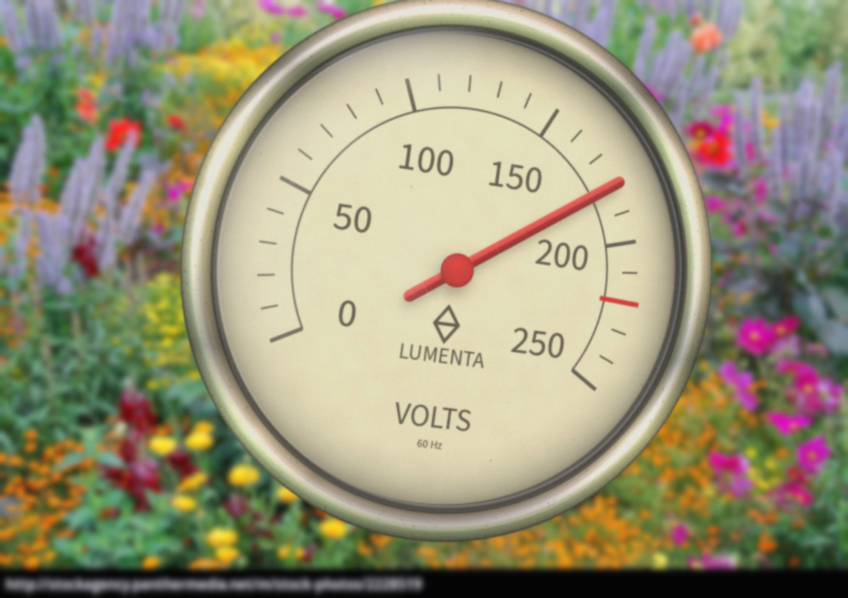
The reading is 180; V
